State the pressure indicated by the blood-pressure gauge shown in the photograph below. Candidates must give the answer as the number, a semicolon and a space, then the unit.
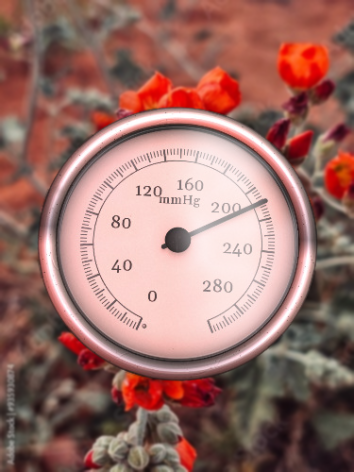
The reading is 210; mmHg
